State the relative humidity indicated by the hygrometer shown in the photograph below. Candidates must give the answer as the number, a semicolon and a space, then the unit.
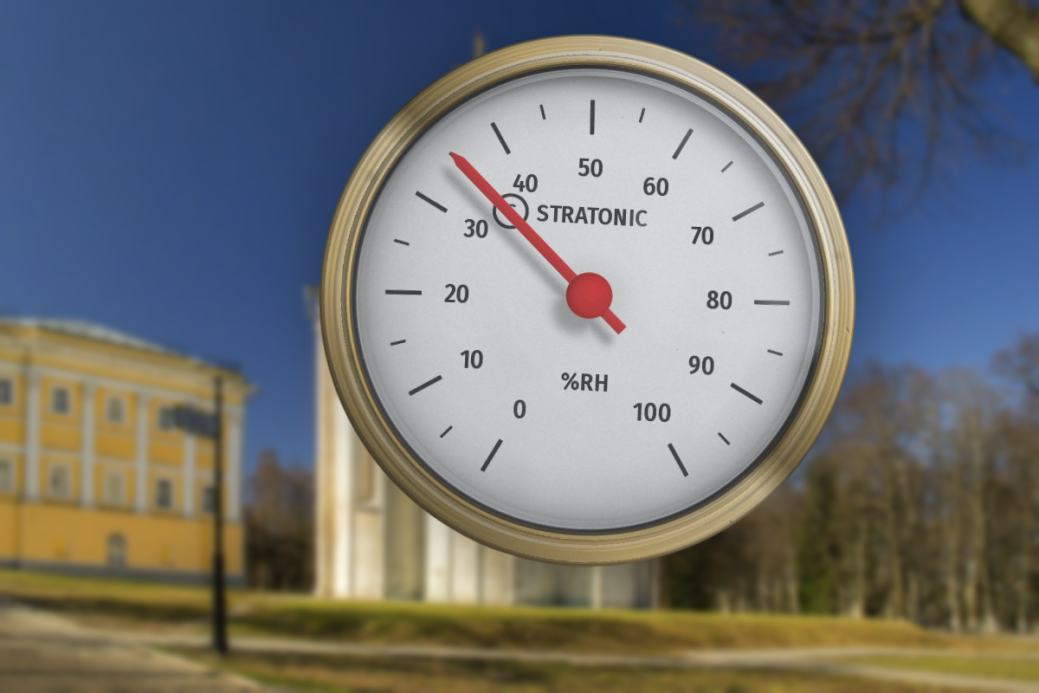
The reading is 35; %
